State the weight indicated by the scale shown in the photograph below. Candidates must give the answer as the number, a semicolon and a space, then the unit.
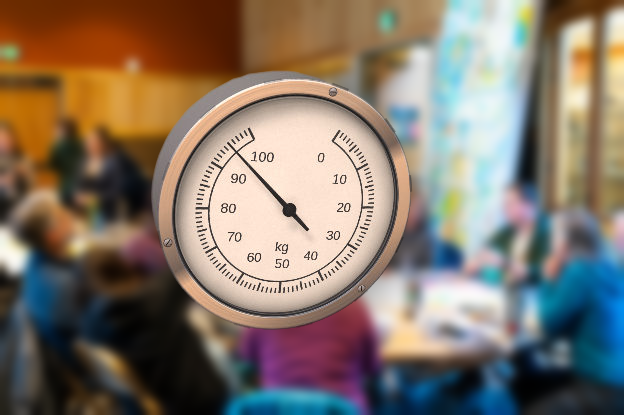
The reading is 95; kg
